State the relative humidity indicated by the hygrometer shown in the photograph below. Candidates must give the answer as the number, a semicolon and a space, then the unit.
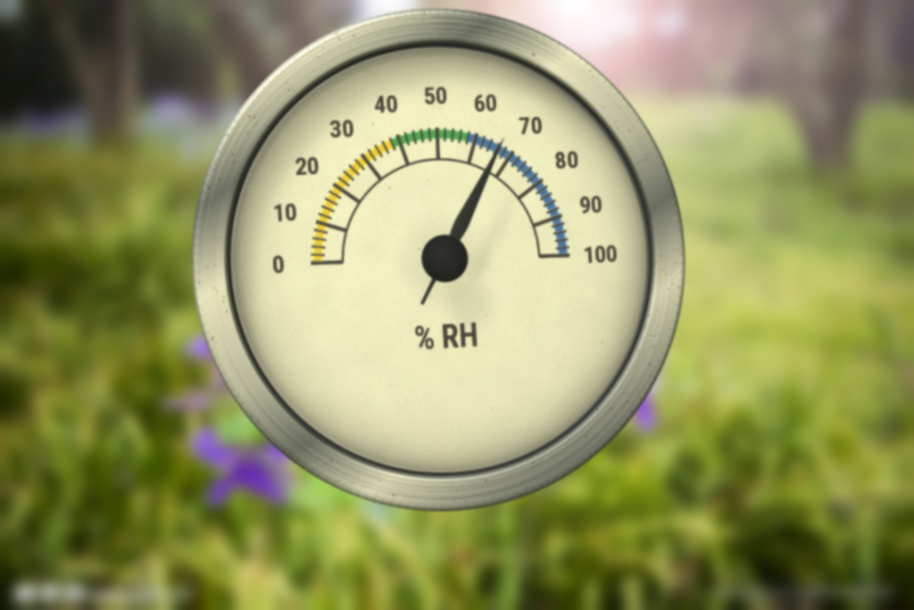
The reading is 66; %
